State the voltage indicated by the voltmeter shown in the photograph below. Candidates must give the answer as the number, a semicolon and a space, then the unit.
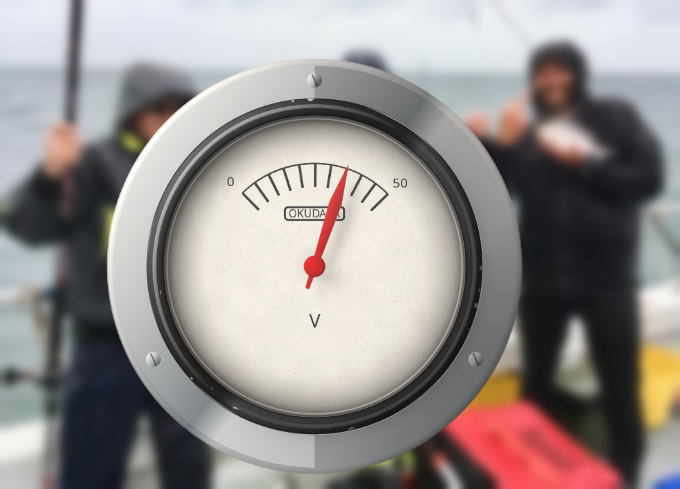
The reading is 35; V
